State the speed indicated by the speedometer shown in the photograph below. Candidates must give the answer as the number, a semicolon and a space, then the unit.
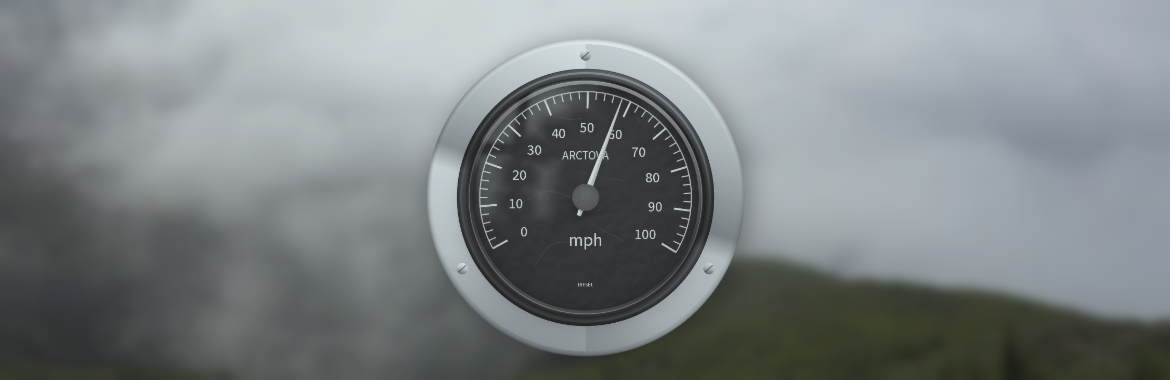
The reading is 58; mph
